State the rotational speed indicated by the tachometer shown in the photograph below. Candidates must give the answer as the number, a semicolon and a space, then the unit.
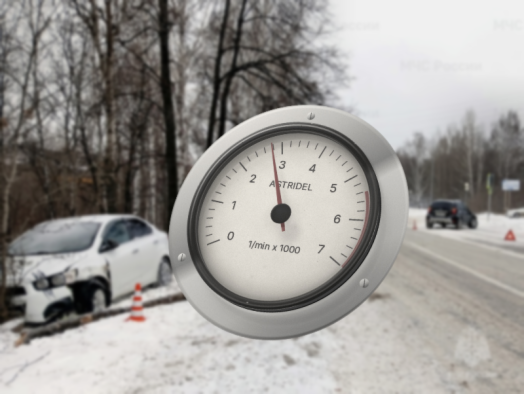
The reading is 2800; rpm
